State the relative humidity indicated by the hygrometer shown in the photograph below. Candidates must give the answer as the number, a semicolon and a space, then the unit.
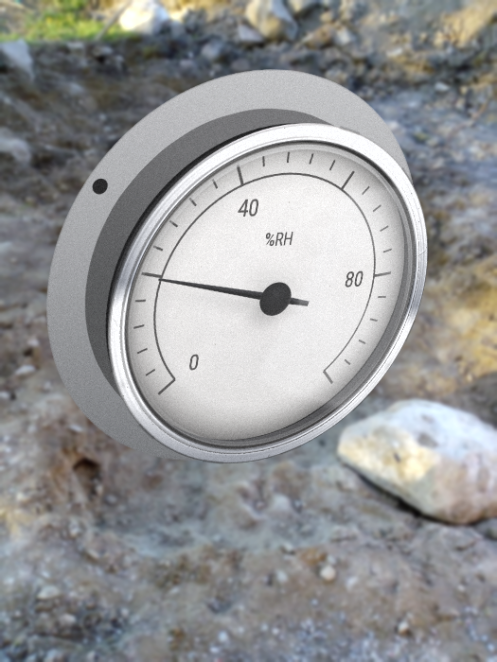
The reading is 20; %
